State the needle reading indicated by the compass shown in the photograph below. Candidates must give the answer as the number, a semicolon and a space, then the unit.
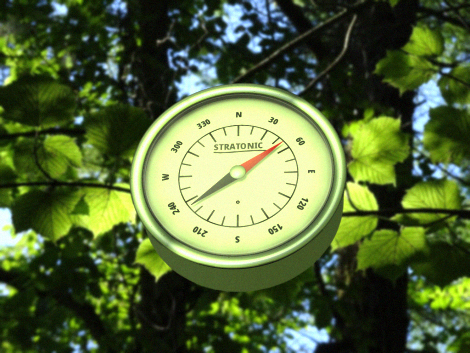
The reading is 52.5; °
